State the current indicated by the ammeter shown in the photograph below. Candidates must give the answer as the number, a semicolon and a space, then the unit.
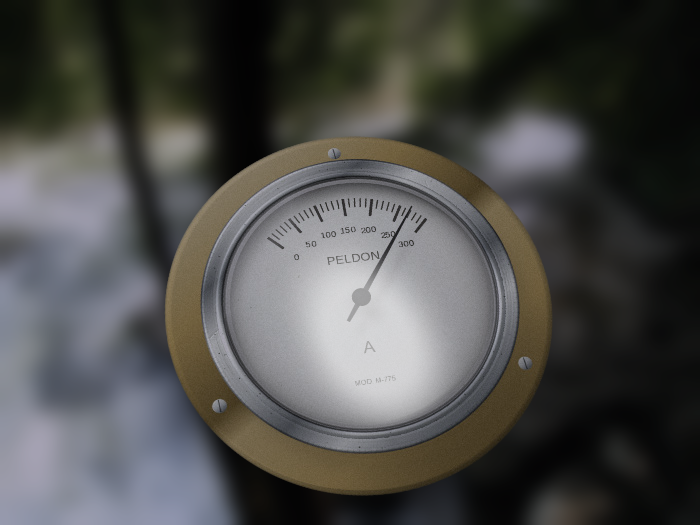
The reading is 270; A
